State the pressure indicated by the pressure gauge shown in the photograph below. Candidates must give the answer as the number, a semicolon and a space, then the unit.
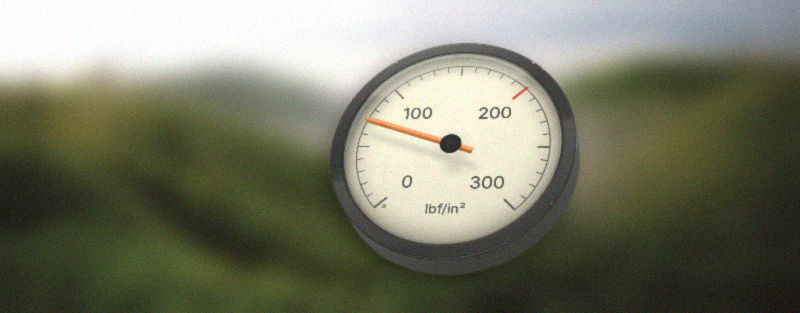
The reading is 70; psi
